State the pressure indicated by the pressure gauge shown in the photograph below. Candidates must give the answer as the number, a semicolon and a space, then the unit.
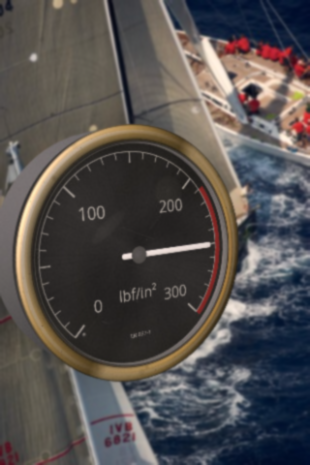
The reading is 250; psi
